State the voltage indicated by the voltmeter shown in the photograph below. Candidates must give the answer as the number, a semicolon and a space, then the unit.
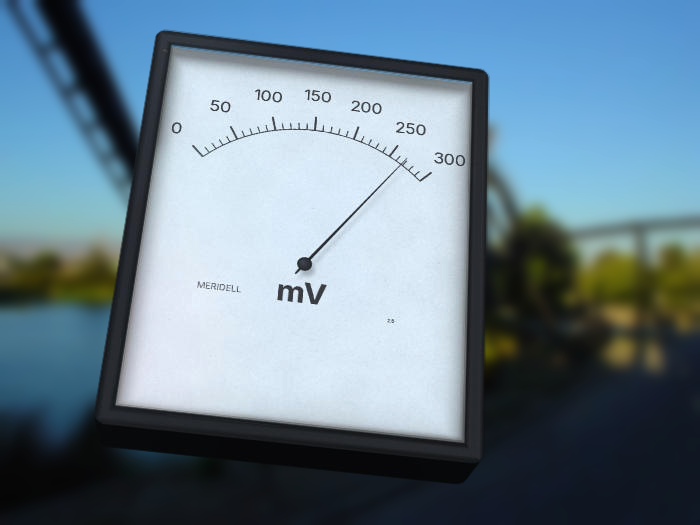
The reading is 270; mV
